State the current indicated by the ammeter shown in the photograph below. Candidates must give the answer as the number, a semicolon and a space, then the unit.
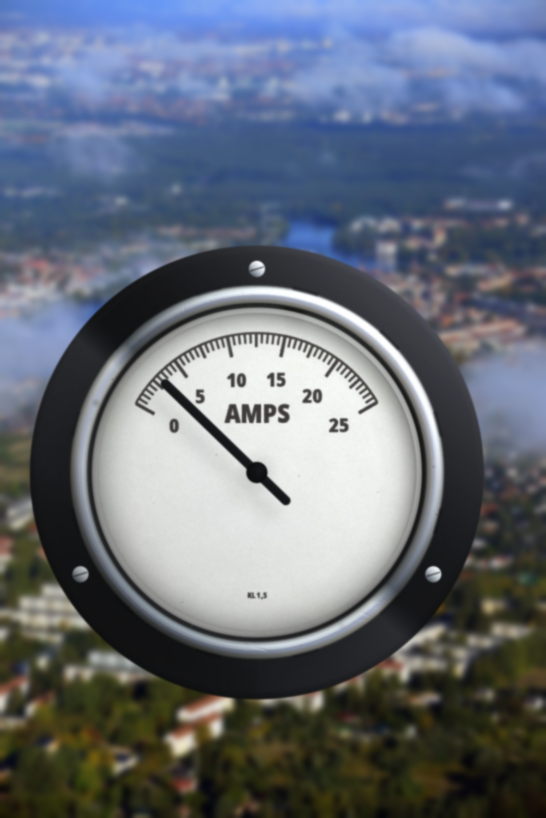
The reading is 3; A
